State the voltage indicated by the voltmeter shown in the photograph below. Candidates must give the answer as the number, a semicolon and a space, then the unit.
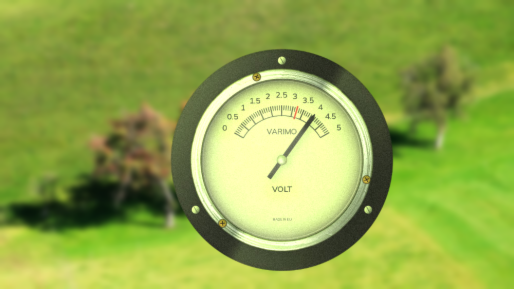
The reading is 4; V
